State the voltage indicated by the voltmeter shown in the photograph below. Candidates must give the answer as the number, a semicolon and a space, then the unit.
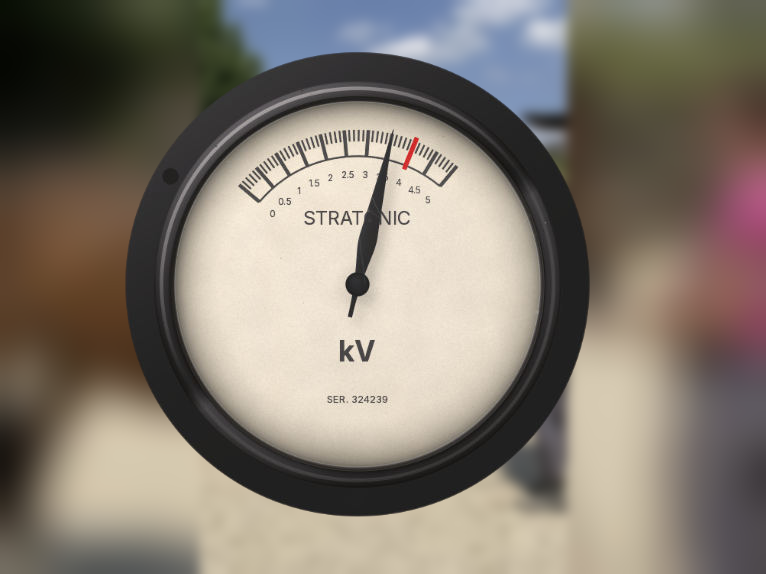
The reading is 3.5; kV
